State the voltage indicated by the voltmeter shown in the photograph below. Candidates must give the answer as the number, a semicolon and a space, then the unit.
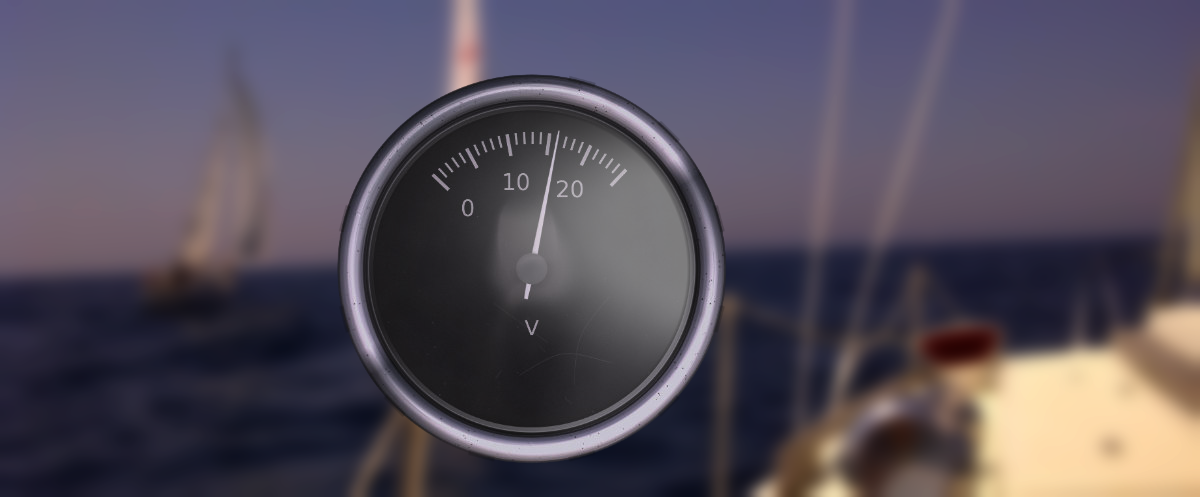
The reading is 16; V
